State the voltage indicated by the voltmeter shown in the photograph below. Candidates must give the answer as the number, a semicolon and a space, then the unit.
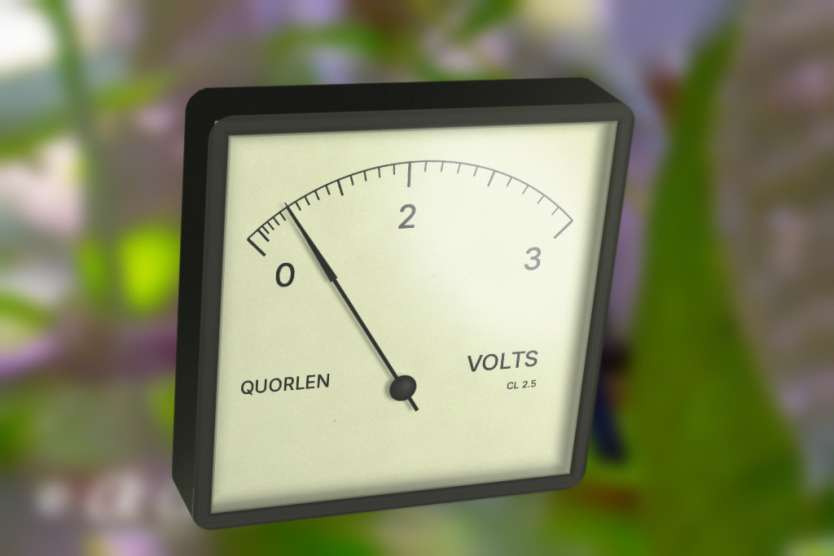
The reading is 1; V
